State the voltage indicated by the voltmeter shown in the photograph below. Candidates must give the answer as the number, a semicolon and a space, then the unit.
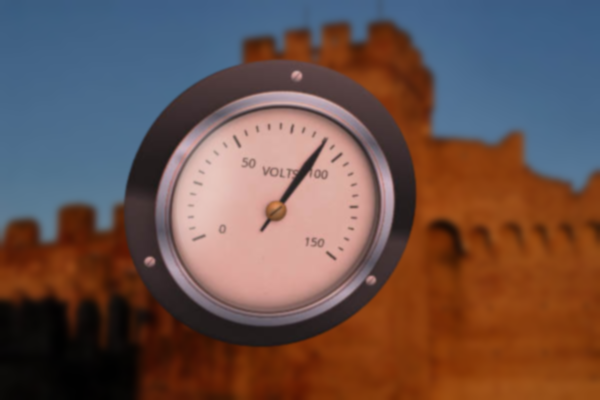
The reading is 90; V
